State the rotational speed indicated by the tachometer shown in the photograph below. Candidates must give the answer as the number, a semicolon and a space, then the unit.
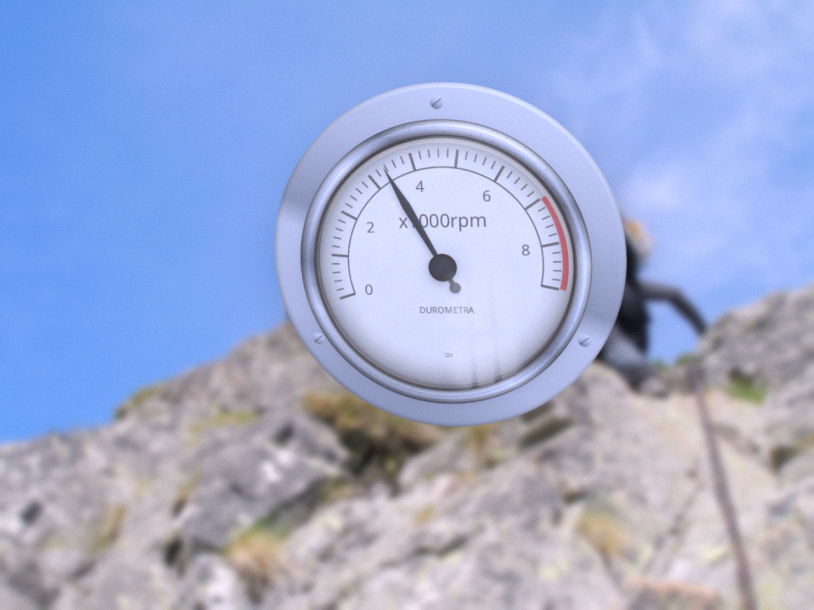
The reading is 3400; rpm
